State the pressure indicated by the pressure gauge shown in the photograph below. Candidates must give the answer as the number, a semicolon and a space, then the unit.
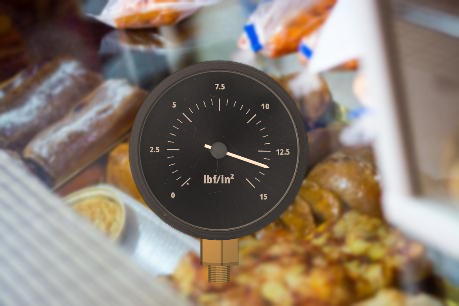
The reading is 13.5; psi
